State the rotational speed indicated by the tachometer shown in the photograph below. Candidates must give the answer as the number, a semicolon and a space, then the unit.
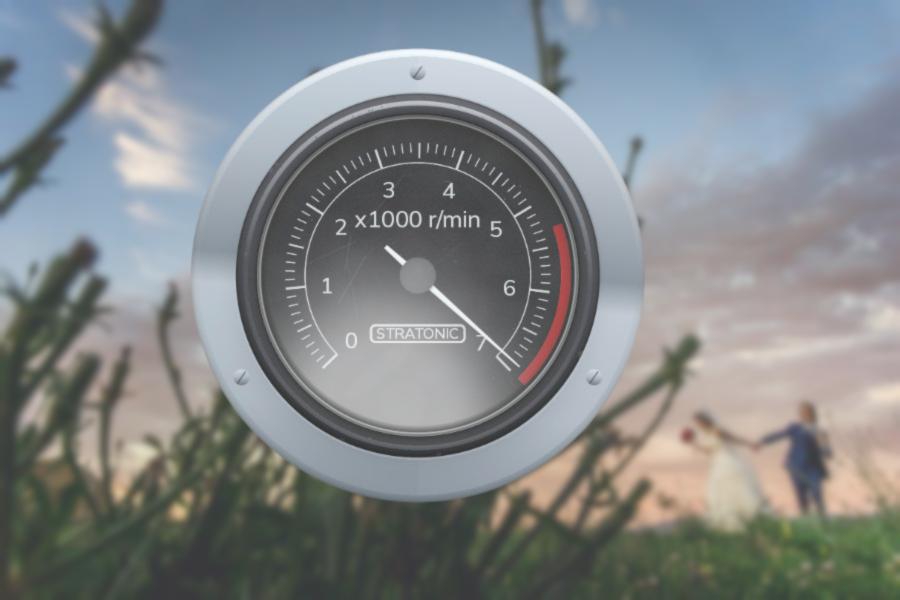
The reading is 6900; rpm
